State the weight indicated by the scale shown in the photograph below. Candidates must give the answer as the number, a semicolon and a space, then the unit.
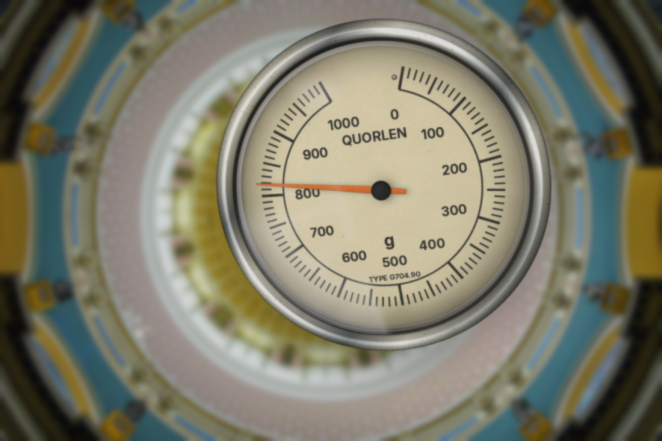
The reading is 820; g
